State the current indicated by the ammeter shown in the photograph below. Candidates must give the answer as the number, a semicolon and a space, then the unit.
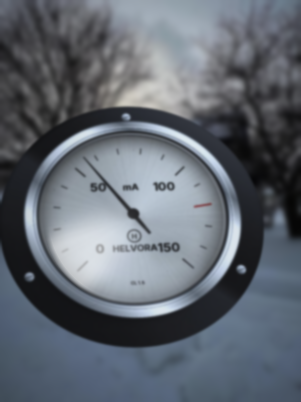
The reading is 55; mA
